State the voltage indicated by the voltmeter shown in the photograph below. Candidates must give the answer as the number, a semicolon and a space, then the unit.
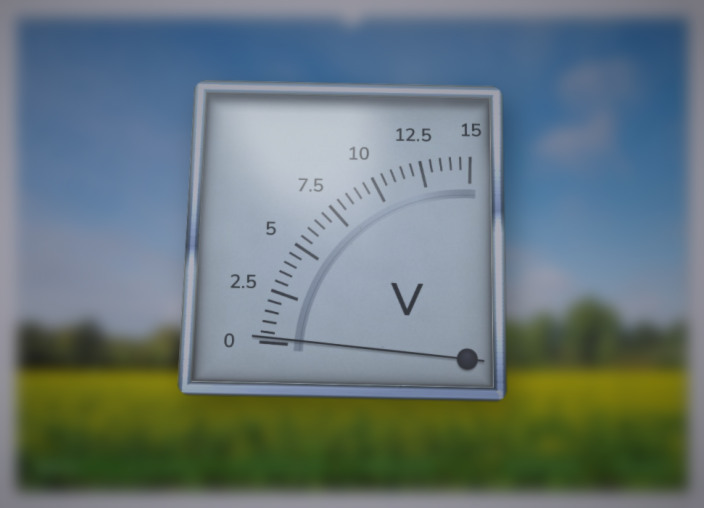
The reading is 0.25; V
